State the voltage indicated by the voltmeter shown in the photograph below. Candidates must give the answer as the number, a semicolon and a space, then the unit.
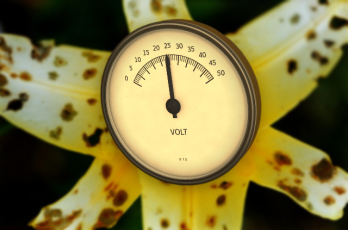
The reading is 25; V
